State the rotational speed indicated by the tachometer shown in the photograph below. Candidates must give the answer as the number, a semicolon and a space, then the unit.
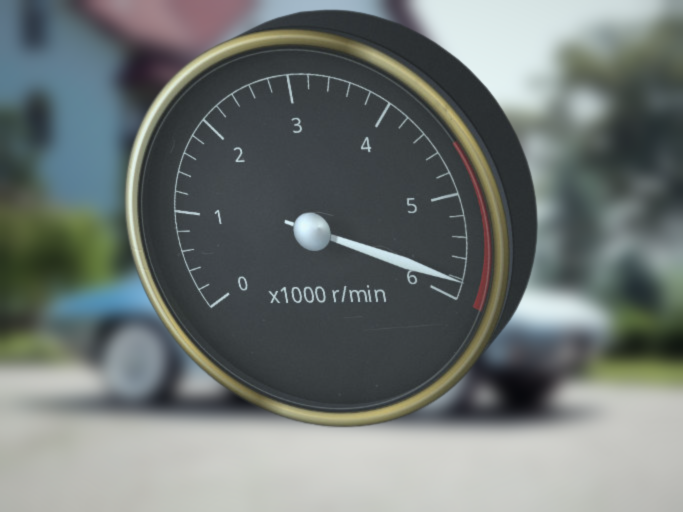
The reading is 5800; rpm
